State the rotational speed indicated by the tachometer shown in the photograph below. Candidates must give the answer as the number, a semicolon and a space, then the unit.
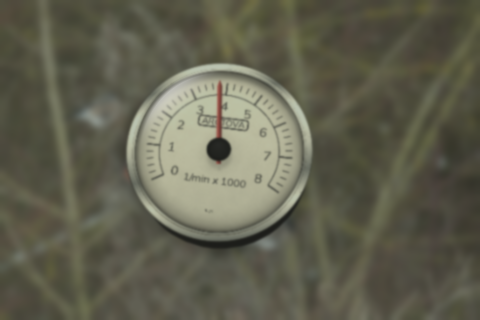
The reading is 3800; rpm
